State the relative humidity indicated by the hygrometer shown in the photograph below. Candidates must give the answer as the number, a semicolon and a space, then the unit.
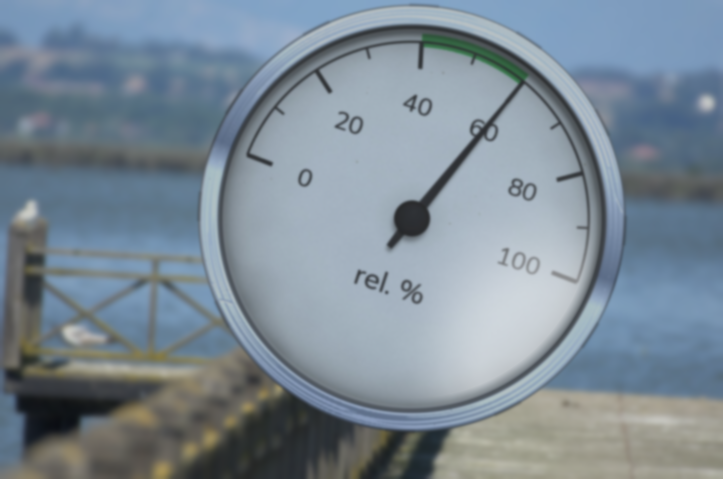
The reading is 60; %
